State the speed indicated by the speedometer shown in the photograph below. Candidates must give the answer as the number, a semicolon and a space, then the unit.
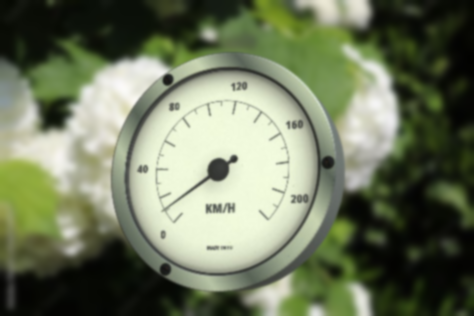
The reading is 10; km/h
